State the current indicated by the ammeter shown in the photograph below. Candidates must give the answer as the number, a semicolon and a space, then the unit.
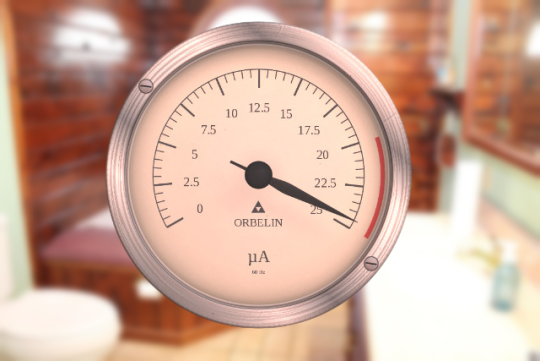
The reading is 24.5; µA
